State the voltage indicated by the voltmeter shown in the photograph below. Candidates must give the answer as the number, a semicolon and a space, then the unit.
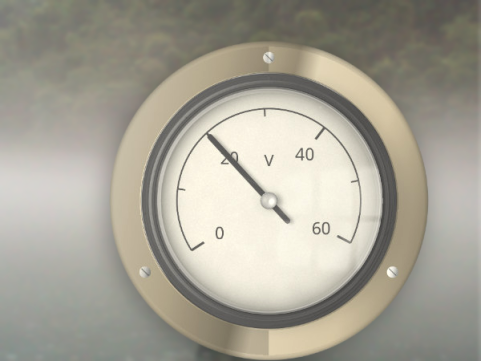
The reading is 20; V
